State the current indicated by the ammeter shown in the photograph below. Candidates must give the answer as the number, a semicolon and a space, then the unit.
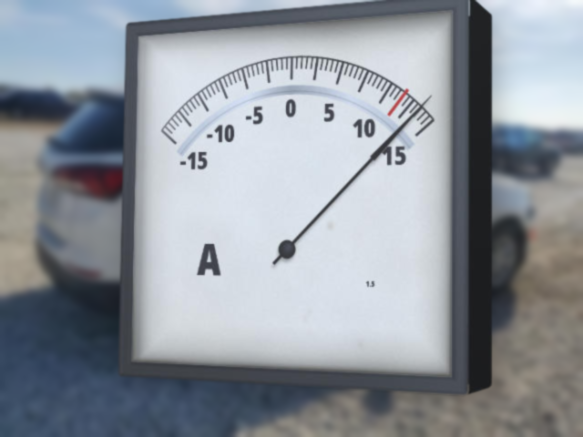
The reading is 13.5; A
